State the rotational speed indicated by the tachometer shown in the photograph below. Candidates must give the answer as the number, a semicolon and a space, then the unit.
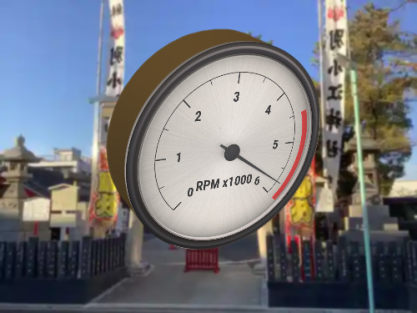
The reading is 5750; rpm
